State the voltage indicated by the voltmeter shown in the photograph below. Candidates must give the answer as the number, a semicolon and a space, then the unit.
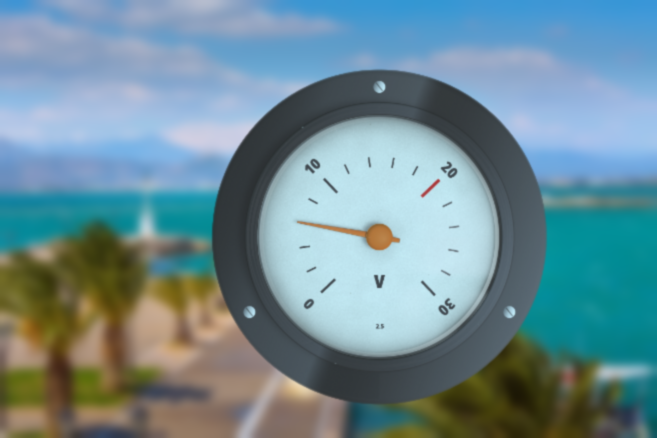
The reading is 6; V
